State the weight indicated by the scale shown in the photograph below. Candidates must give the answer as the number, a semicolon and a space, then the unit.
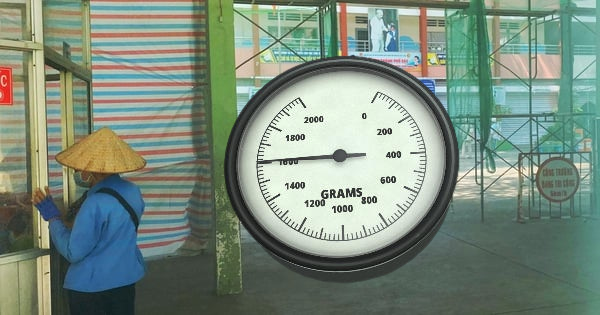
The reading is 1600; g
